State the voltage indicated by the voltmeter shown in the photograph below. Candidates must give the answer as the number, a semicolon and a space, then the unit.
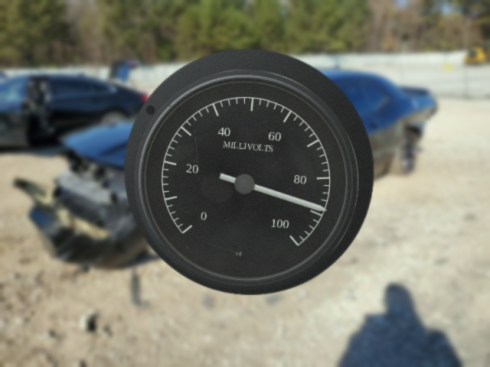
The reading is 88; mV
